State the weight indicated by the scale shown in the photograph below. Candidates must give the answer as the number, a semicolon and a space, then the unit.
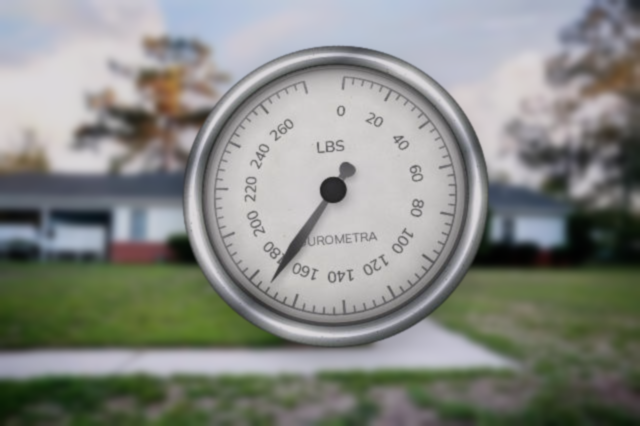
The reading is 172; lb
